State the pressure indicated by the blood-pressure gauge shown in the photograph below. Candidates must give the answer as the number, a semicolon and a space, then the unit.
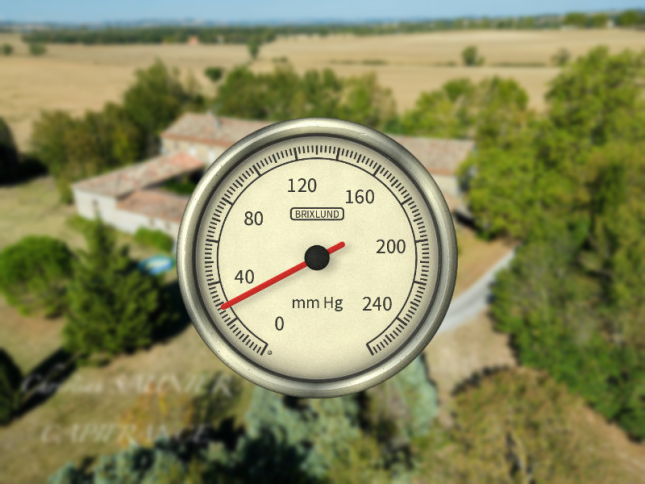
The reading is 28; mmHg
